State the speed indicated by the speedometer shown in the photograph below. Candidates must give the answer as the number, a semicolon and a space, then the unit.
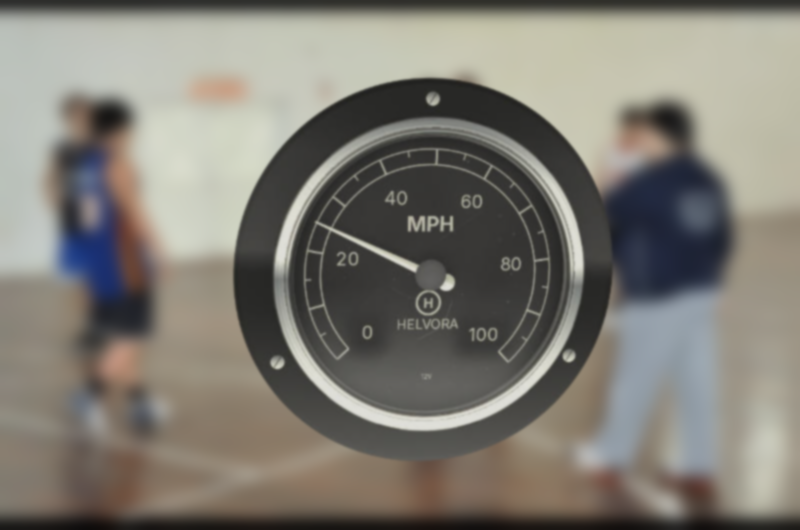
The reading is 25; mph
